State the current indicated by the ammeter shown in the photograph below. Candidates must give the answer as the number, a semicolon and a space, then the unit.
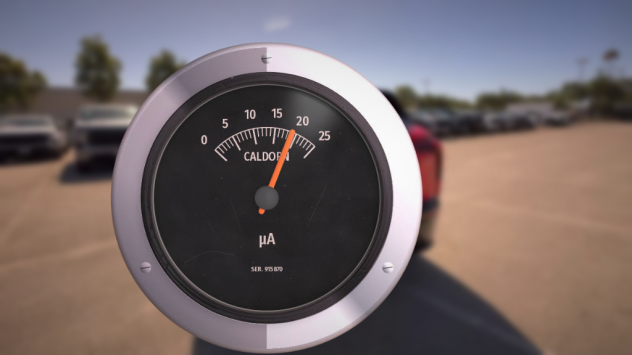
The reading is 19; µA
